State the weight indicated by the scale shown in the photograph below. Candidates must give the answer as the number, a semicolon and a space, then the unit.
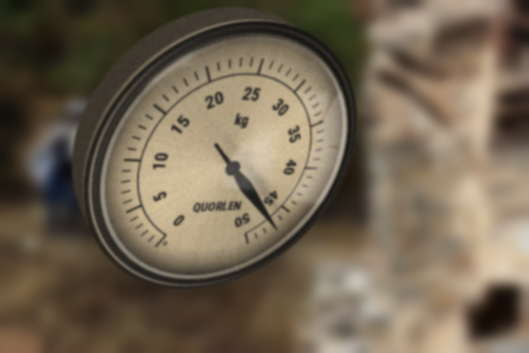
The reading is 47; kg
